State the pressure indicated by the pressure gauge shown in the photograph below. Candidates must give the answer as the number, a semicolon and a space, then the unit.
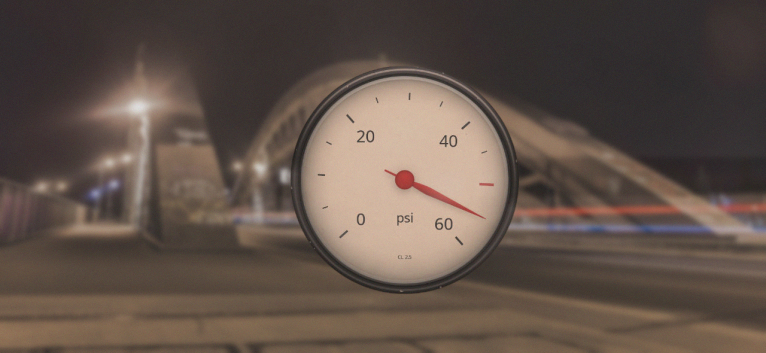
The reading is 55; psi
